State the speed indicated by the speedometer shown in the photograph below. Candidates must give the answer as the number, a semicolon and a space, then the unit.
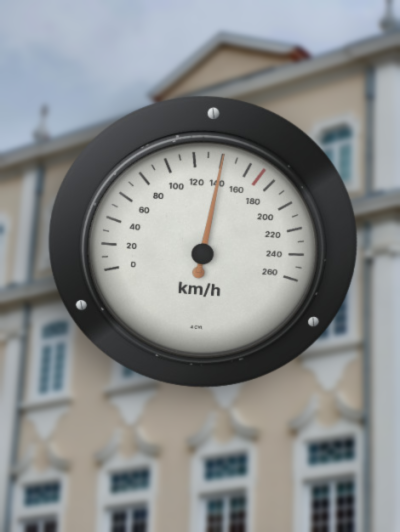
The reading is 140; km/h
